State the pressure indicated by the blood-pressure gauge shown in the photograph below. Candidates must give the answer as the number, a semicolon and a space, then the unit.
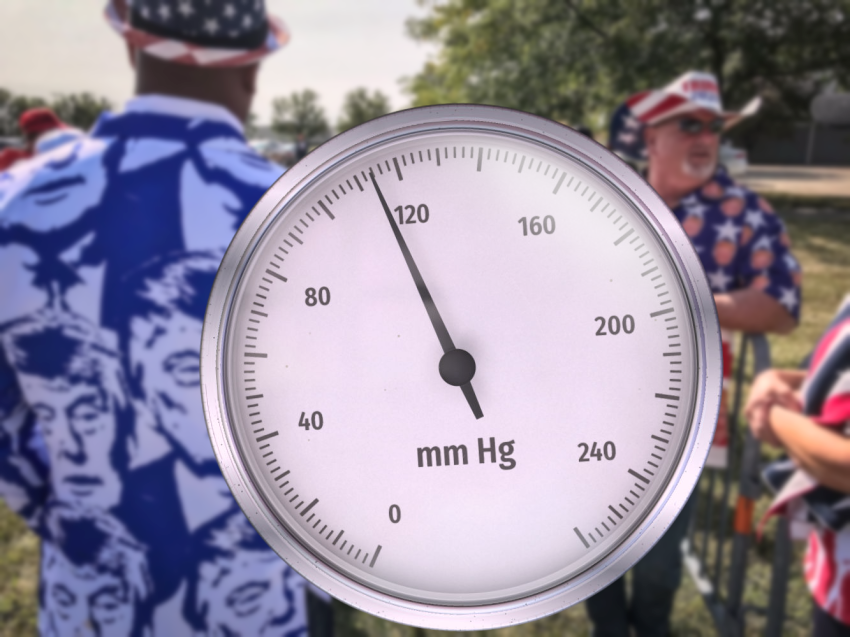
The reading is 114; mmHg
